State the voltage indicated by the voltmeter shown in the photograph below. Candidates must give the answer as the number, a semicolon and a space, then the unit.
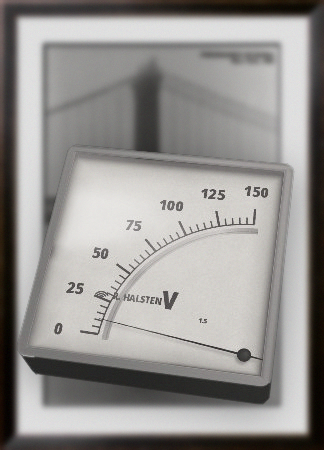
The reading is 10; V
